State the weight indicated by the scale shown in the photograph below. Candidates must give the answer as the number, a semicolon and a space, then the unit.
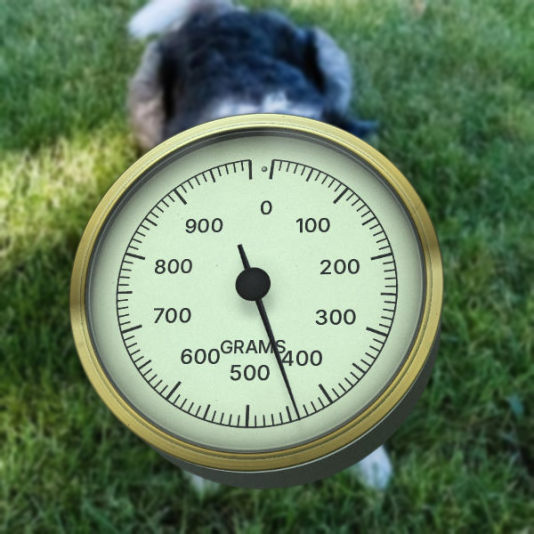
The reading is 440; g
